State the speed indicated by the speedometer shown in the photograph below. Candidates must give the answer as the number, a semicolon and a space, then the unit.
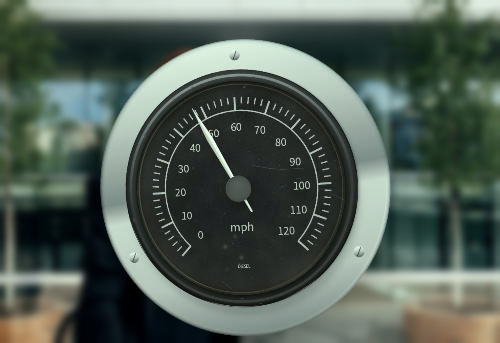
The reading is 48; mph
